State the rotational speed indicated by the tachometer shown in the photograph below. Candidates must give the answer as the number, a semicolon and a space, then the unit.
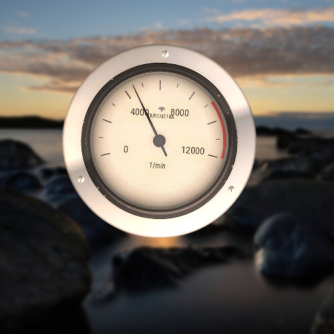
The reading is 4500; rpm
